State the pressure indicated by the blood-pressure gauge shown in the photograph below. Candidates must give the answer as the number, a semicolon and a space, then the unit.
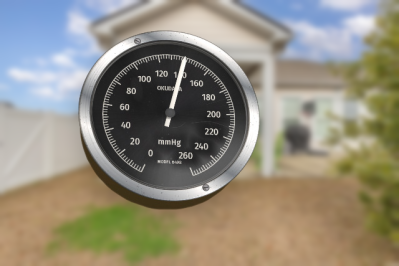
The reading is 140; mmHg
